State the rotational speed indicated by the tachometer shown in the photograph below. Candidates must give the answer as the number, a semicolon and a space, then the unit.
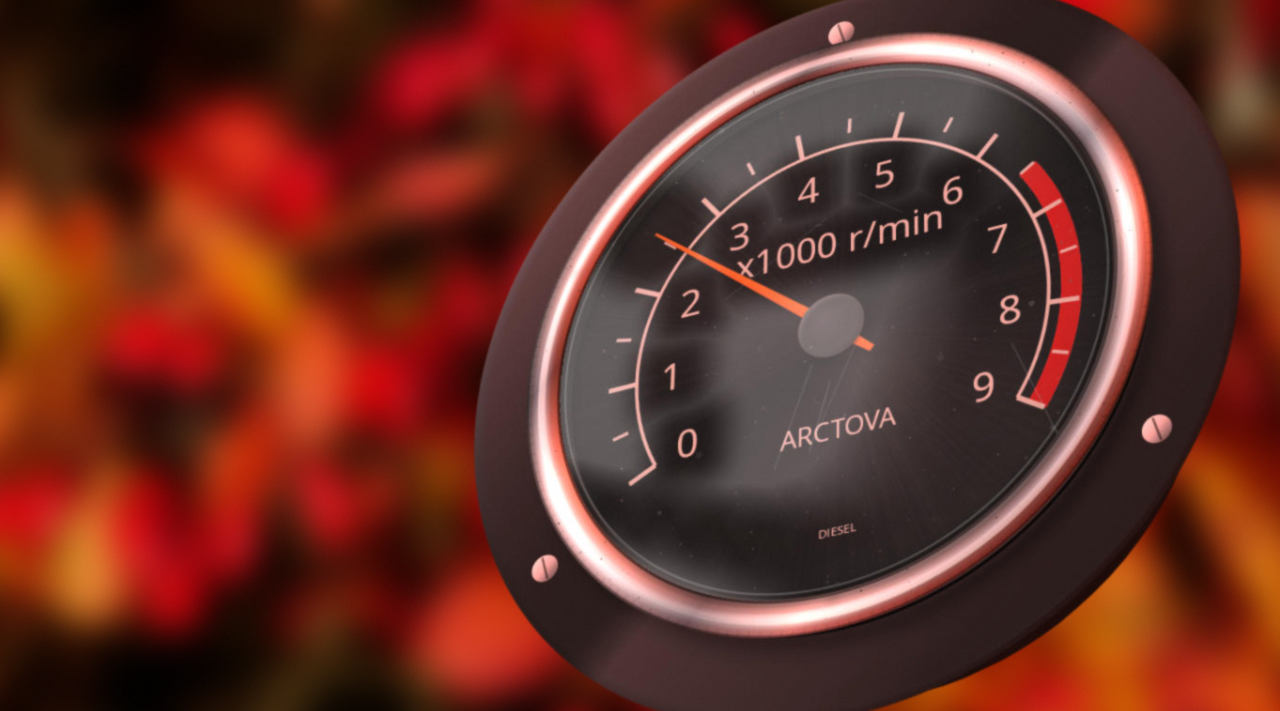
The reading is 2500; rpm
